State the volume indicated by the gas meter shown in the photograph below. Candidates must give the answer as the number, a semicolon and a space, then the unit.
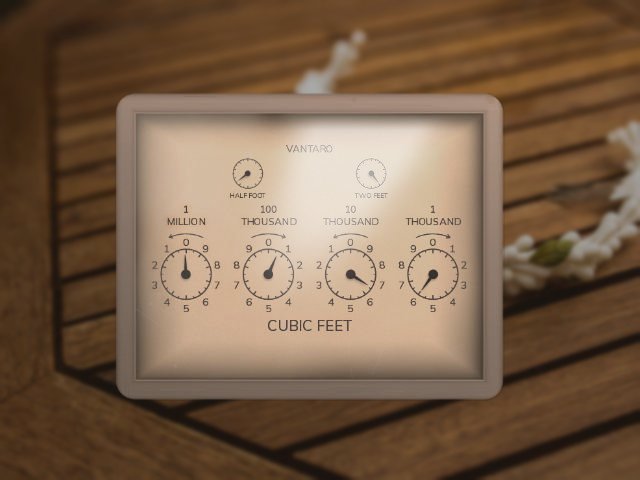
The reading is 6600; ft³
